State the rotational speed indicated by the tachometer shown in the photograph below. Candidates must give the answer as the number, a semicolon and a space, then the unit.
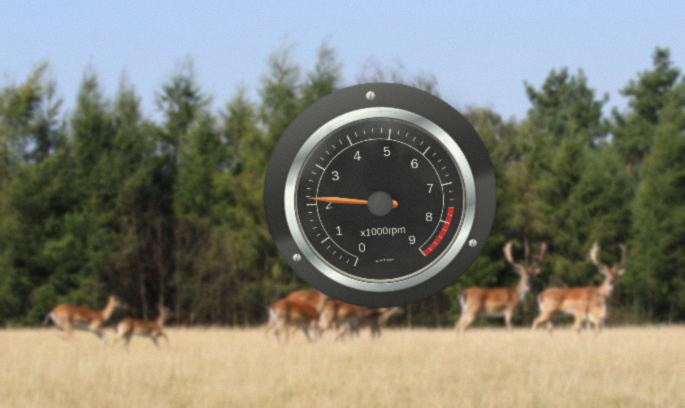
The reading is 2200; rpm
